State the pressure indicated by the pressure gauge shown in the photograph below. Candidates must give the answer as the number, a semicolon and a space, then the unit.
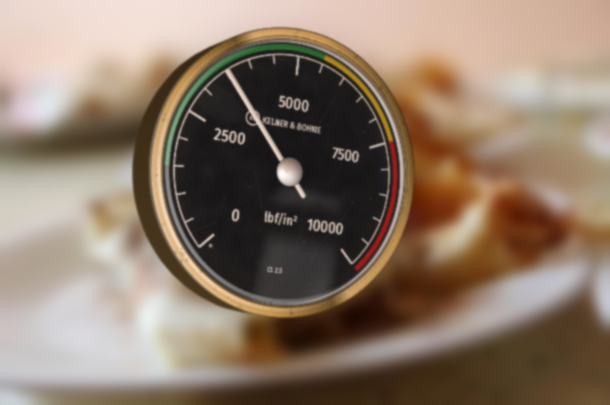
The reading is 3500; psi
